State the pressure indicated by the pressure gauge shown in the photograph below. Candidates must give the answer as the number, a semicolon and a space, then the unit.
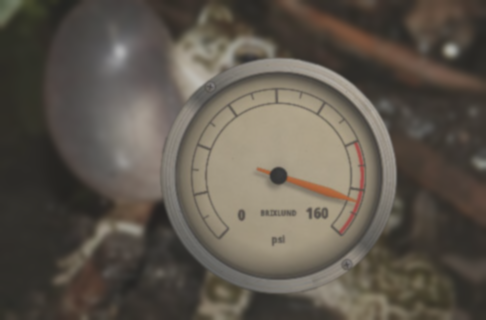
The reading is 145; psi
